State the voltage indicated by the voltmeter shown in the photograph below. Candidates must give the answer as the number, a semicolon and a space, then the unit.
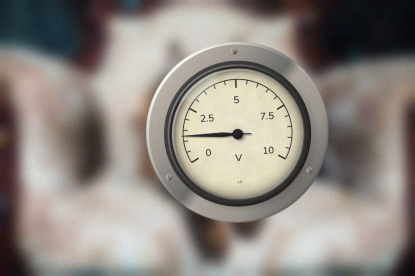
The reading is 1.25; V
